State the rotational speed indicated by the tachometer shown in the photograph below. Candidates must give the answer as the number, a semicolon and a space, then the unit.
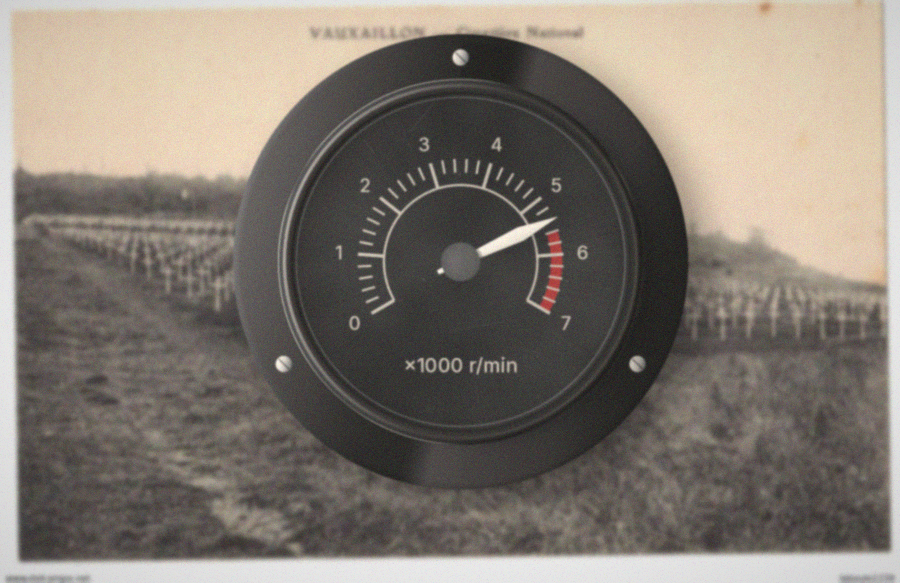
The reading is 5400; rpm
